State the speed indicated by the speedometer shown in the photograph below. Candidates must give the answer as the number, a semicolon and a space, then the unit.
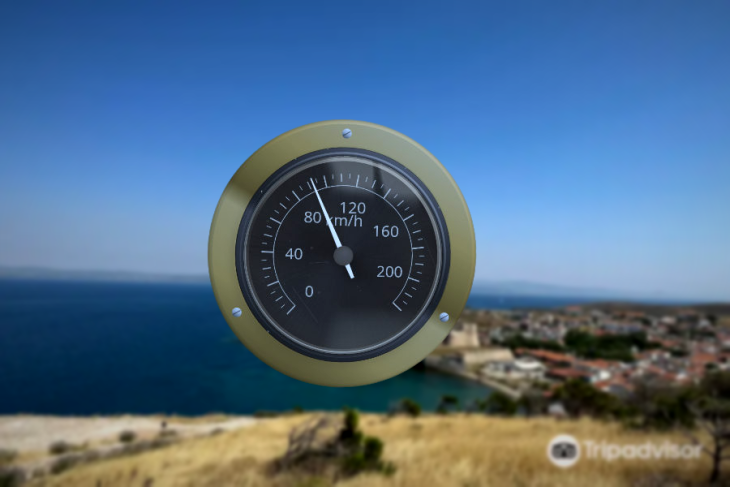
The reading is 92.5; km/h
